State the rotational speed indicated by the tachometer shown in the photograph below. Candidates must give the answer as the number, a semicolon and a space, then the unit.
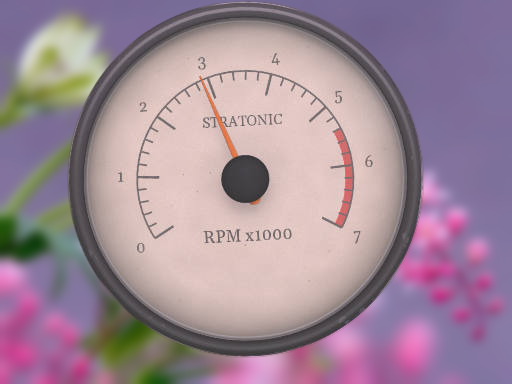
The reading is 2900; rpm
